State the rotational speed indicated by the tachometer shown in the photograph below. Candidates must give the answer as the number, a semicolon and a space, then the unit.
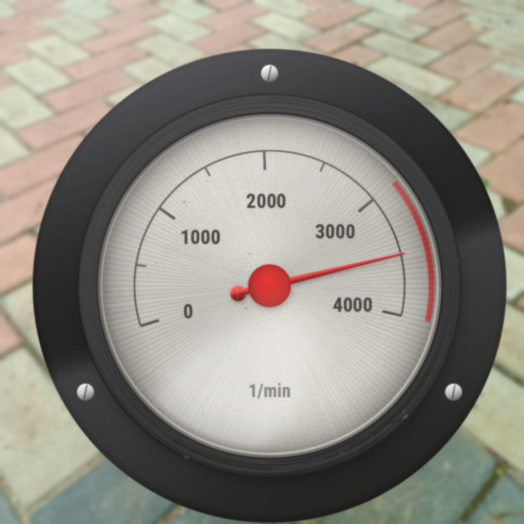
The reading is 3500; rpm
